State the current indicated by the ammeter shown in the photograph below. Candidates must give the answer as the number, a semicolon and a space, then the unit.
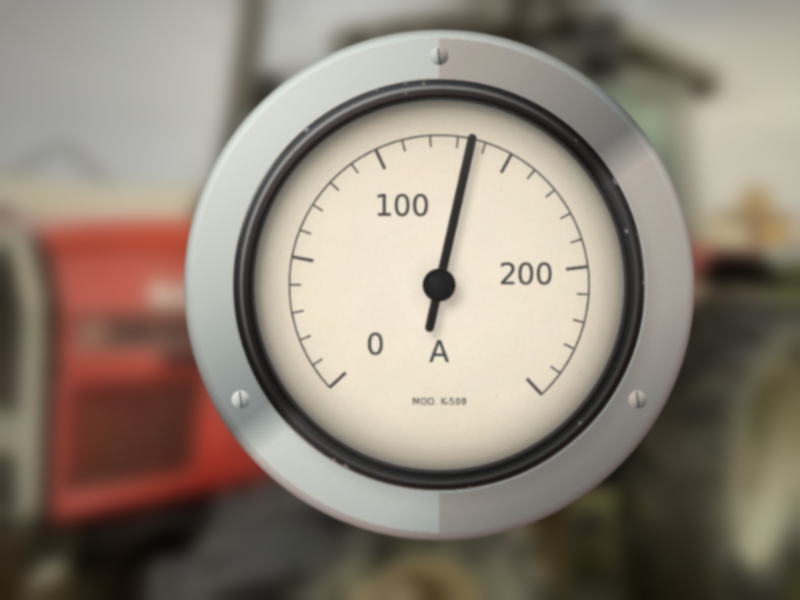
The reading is 135; A
